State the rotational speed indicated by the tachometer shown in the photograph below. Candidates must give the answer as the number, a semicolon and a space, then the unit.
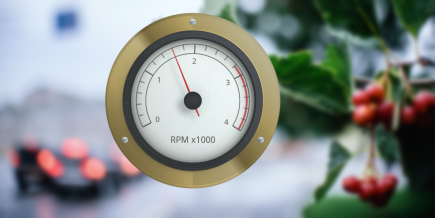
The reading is 1600; rpm
